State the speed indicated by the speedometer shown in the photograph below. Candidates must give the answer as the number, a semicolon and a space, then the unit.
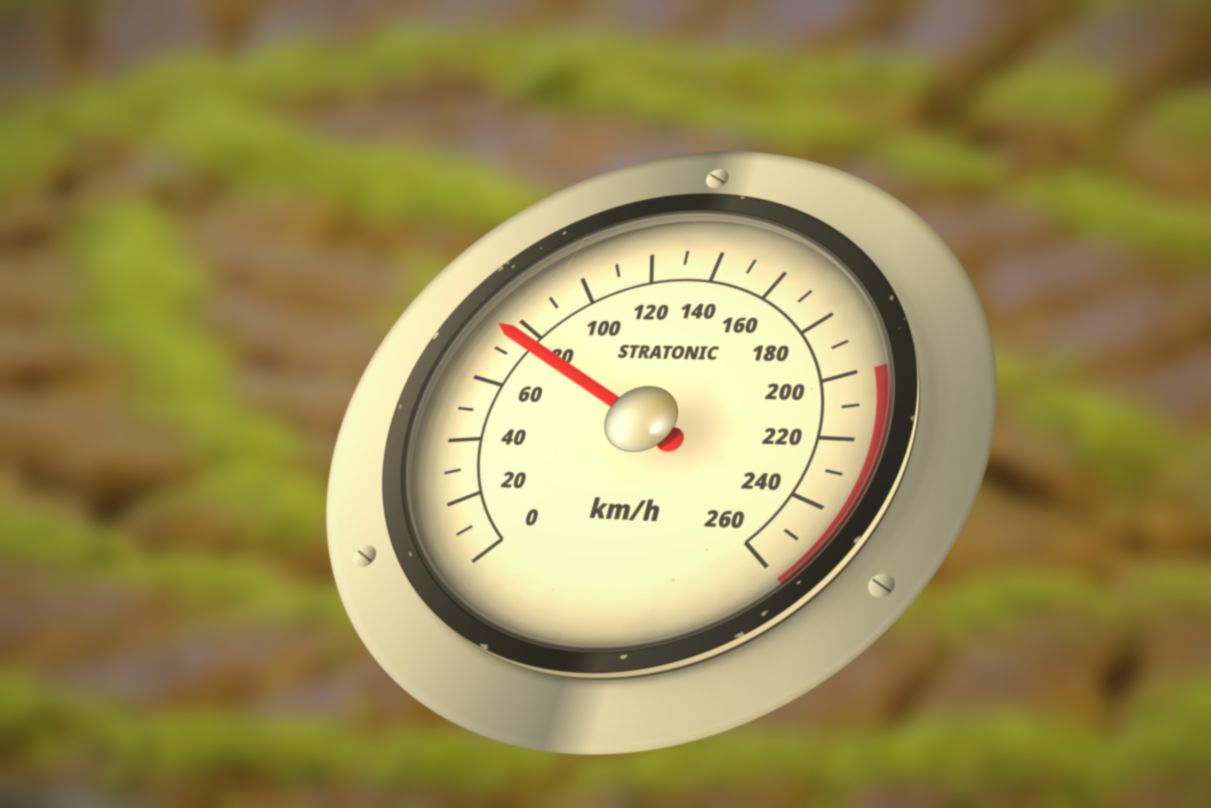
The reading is 75; km/h
